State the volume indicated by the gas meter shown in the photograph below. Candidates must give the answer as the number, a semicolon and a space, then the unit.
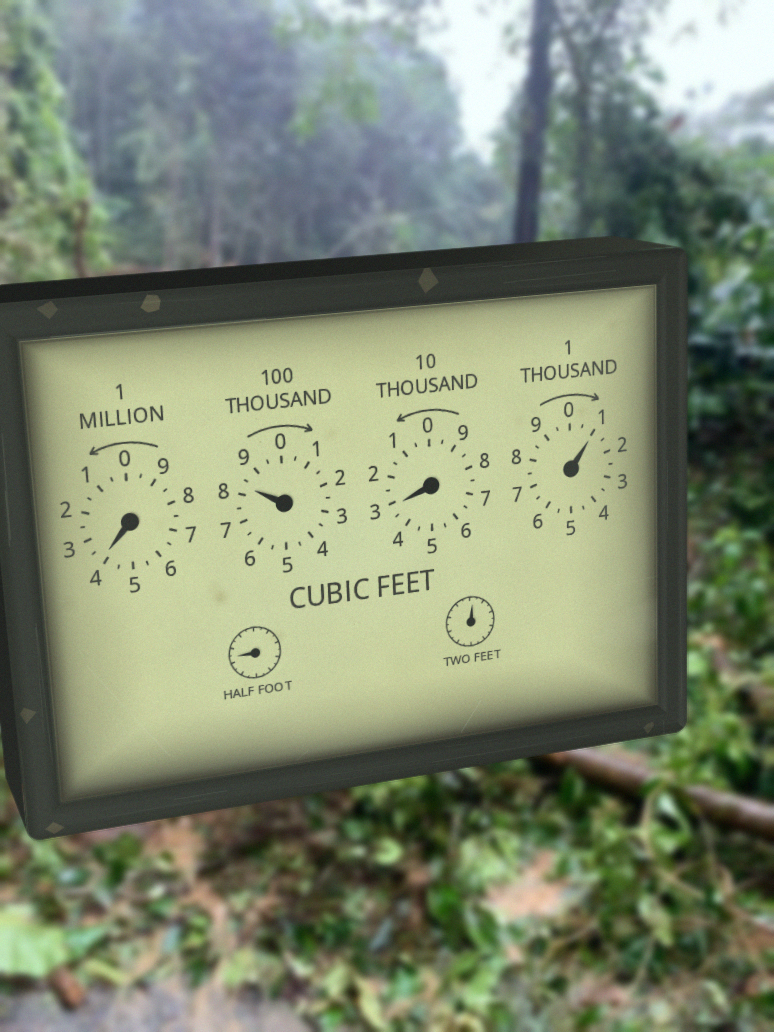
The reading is 383100; ft³
